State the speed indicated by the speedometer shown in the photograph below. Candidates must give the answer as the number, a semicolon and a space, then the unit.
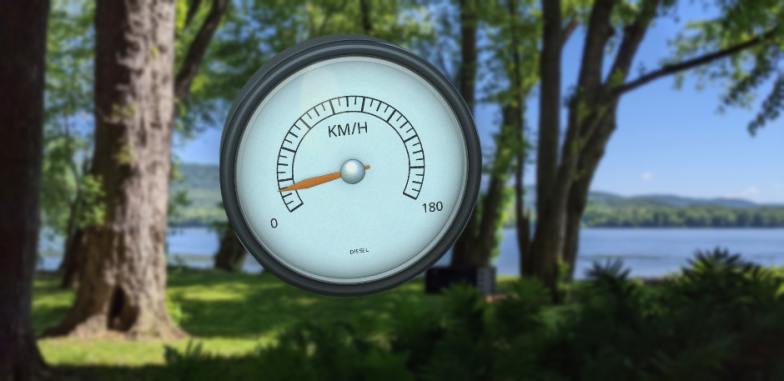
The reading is 15; km/h
